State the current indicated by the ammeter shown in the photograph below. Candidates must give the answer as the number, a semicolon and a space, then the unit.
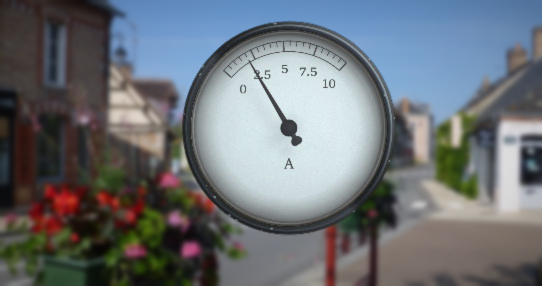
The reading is 2; A
